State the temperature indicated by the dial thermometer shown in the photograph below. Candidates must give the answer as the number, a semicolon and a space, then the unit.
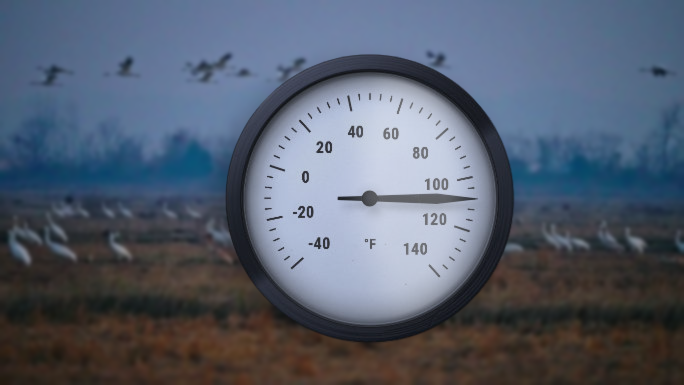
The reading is 108; °F
